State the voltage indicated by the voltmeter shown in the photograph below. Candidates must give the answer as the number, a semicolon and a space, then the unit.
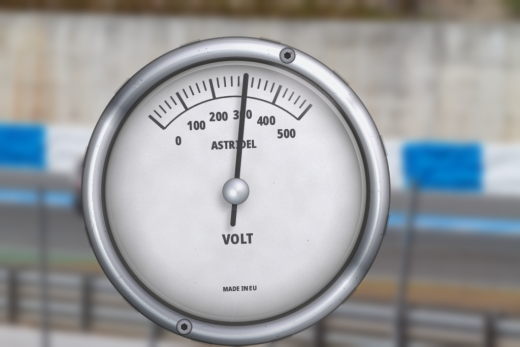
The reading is 300; V
